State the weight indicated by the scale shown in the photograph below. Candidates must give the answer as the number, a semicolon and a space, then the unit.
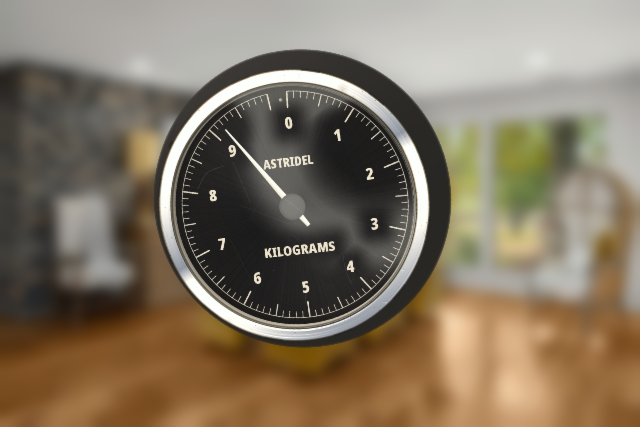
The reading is 9.2; kg
